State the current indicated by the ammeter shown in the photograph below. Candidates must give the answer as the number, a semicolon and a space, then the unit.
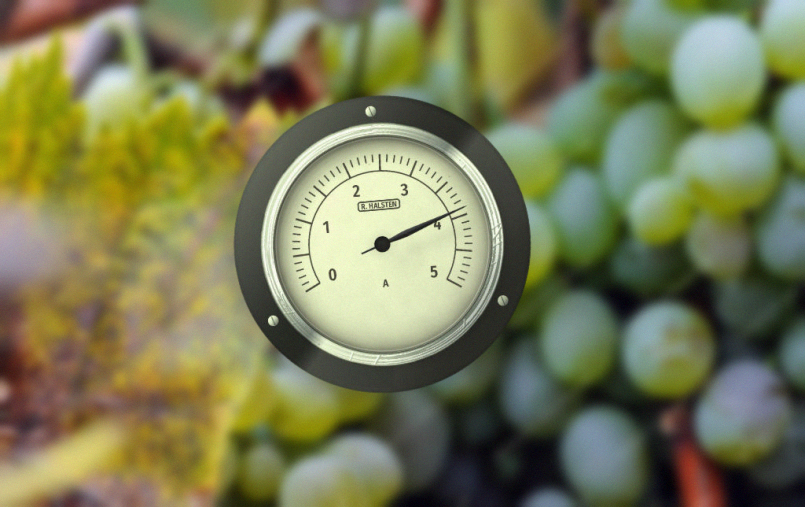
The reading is 3.9; A
